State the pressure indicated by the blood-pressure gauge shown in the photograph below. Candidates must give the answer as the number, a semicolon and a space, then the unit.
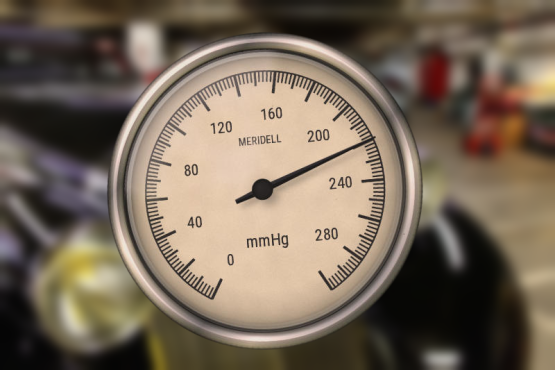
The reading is 220; mmHg
